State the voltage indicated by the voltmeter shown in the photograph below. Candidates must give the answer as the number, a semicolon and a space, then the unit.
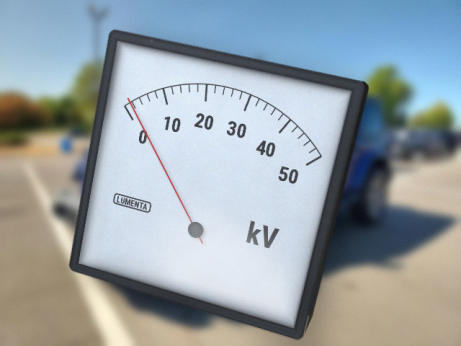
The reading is 2; kV
